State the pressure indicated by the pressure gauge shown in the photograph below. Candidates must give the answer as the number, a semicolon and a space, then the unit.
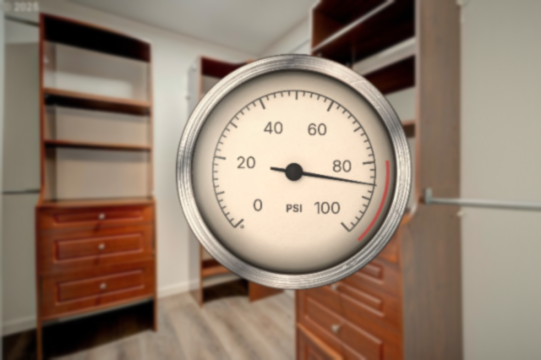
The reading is 86; psi
